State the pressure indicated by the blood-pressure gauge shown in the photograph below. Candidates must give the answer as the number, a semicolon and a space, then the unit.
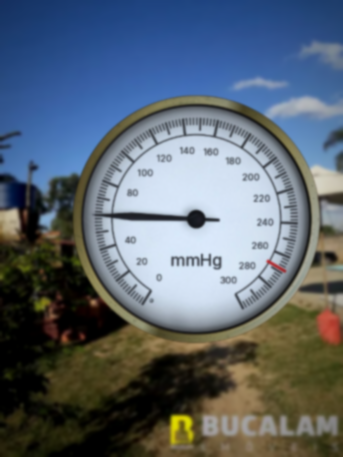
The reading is 60; mmHg
